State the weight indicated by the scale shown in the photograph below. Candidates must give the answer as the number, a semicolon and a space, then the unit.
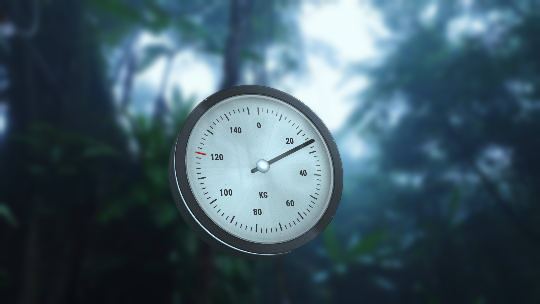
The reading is 26; kg
